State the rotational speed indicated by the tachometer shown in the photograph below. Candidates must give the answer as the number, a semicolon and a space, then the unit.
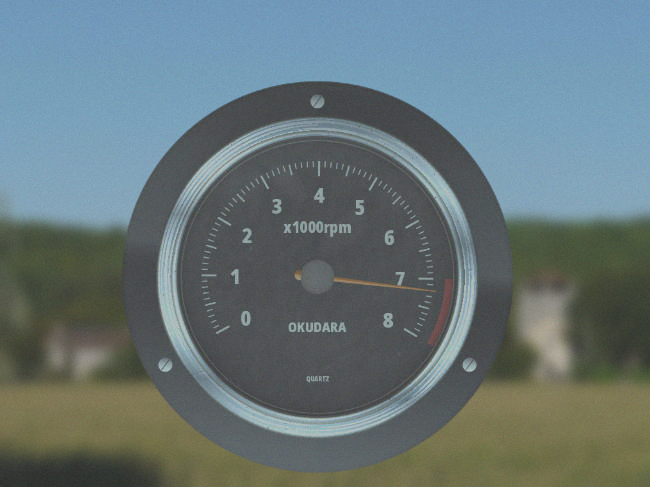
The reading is 7200; rpm
